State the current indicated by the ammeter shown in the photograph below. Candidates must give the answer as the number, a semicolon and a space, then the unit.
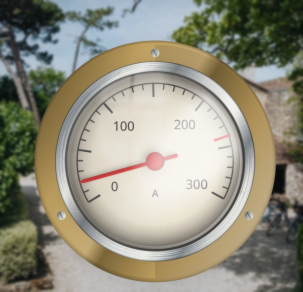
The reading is 20; A
